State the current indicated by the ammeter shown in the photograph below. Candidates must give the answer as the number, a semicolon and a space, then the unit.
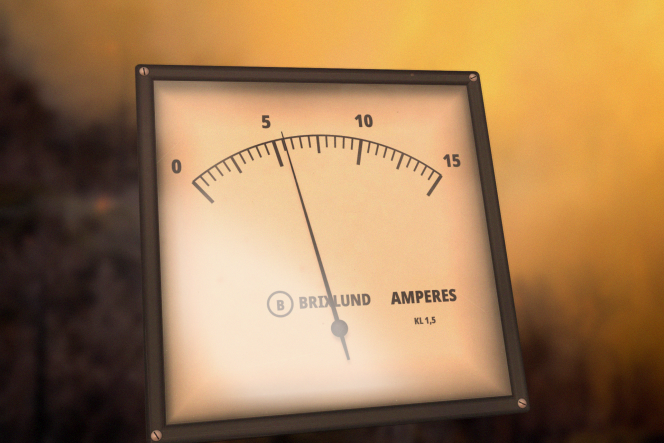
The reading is 5.5; A
